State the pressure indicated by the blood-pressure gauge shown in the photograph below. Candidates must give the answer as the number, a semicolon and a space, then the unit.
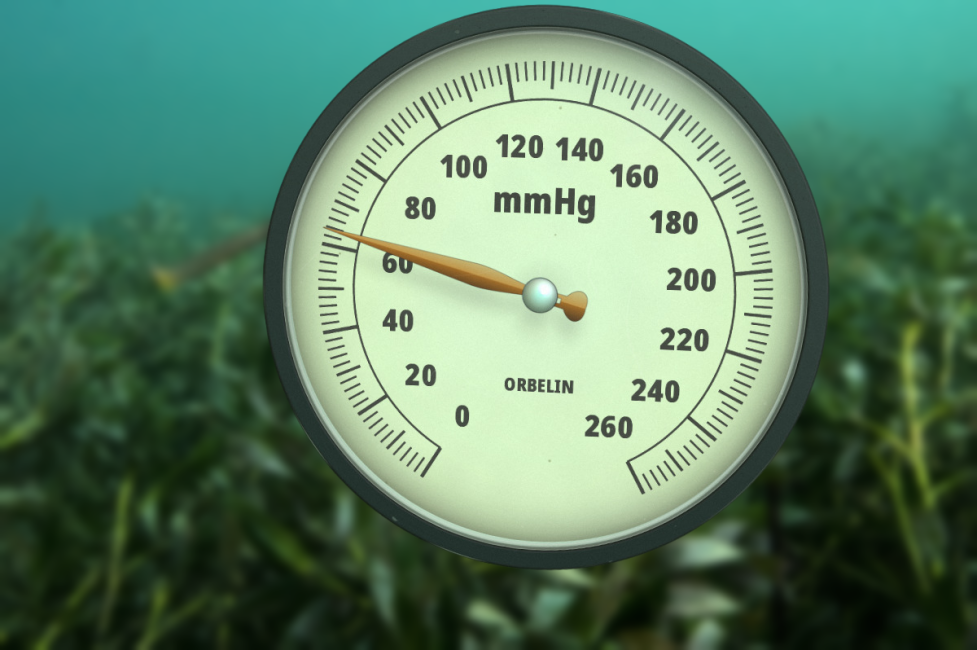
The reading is 64; mmHg
